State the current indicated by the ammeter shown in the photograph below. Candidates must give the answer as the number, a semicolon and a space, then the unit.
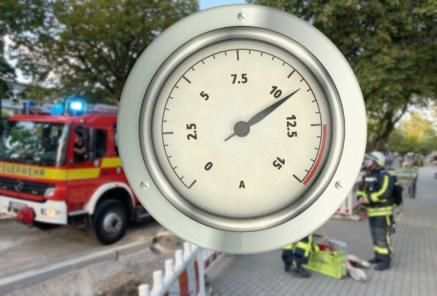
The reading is 10.75; A
